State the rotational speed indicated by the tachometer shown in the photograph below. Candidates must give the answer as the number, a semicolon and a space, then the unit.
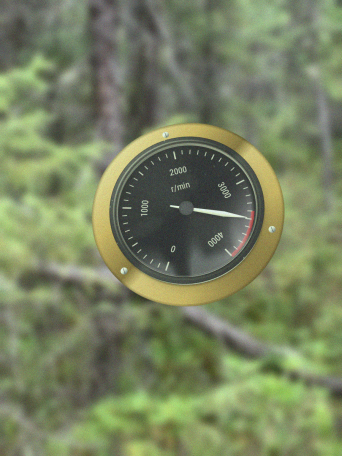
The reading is 3500; rpm
